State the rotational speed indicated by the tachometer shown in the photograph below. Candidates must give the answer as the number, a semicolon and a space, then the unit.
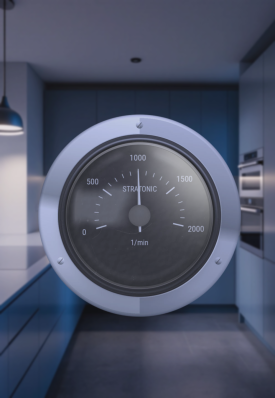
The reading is 1000; rpm
